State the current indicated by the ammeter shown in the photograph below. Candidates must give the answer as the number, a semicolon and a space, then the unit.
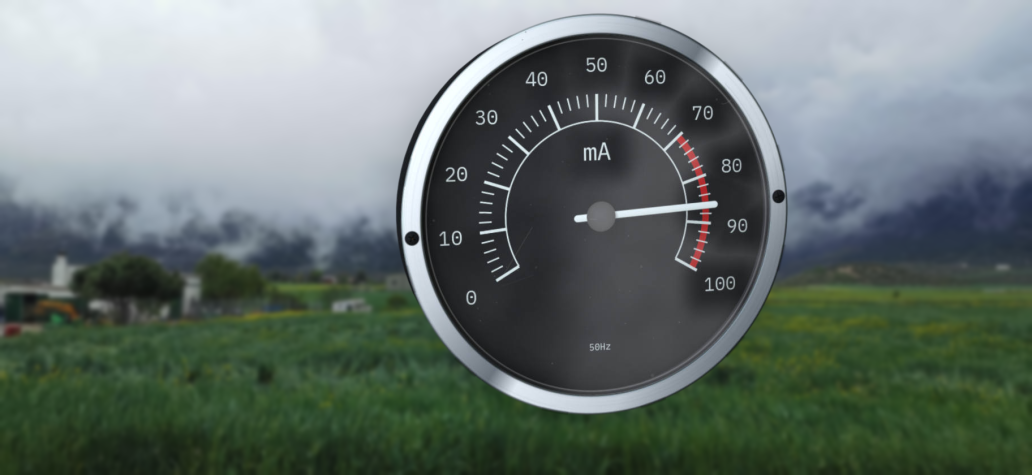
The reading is 86; mA
